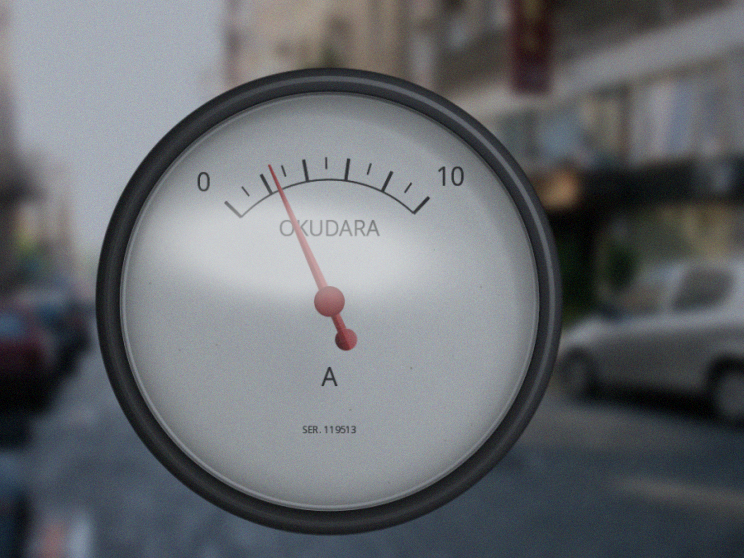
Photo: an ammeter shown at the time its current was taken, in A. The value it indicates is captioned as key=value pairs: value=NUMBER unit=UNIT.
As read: value=2.5 unit=A
